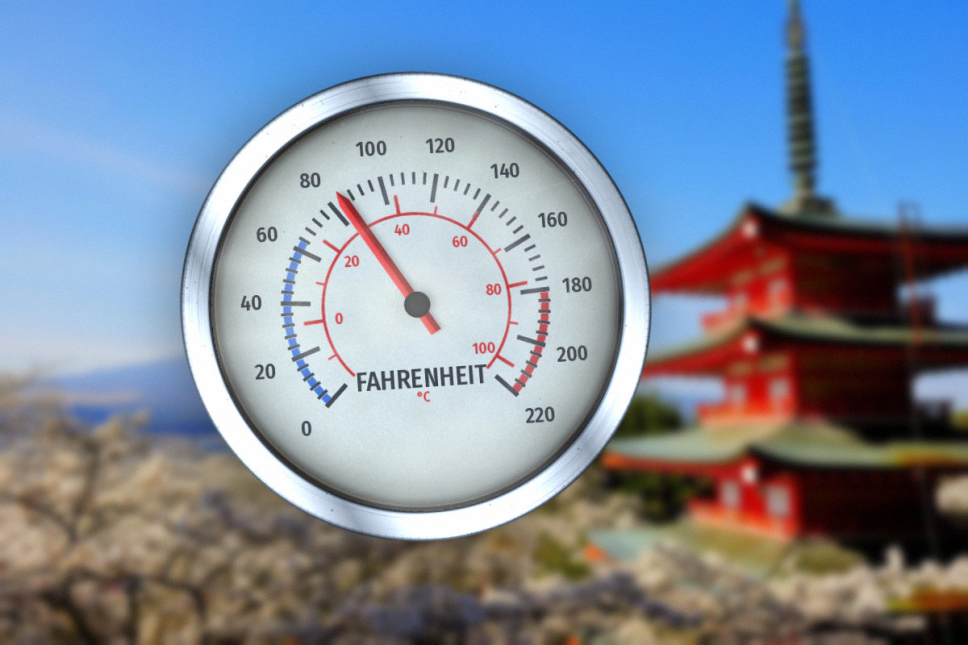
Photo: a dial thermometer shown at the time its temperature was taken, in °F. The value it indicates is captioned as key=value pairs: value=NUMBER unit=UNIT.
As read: value=84 unit=°F
